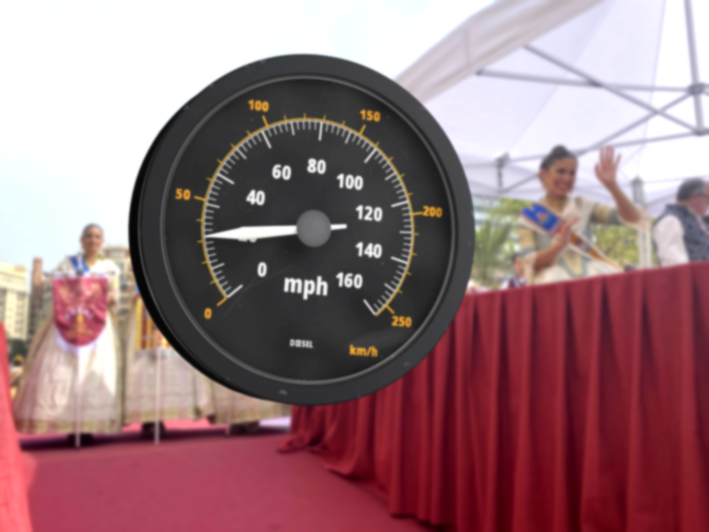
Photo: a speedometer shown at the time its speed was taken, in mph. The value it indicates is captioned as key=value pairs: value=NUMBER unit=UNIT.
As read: value=20 unit=mph
